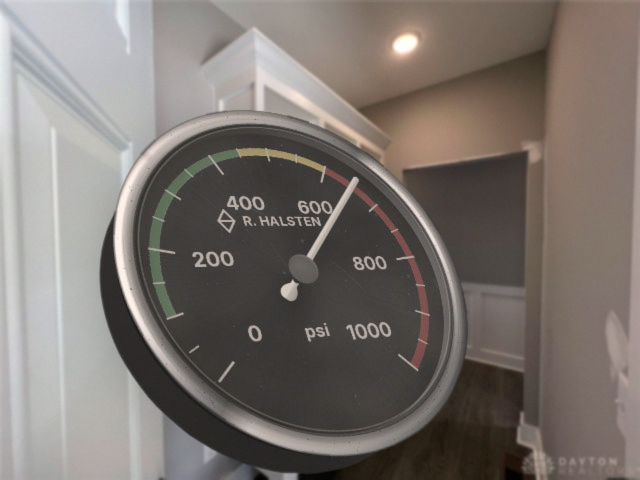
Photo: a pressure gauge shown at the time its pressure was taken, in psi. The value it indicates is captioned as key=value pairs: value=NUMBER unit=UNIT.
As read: value=650 unit=psi
